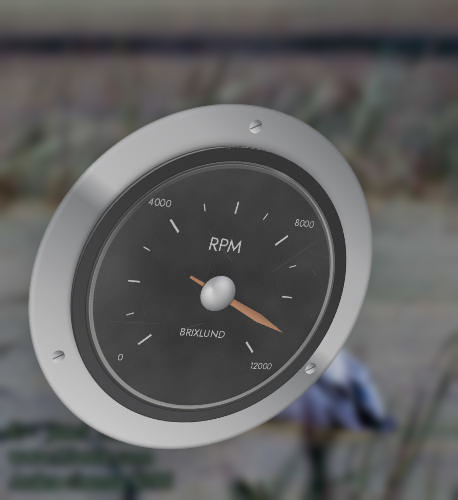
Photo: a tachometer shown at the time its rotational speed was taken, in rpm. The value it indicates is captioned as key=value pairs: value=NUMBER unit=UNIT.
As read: value=11000 unit=rpm
